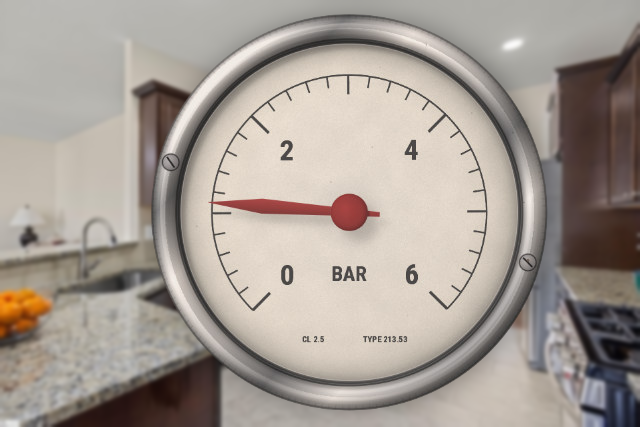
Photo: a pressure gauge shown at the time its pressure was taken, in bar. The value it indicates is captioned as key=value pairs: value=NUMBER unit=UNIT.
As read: value=1.1 unit=bar
